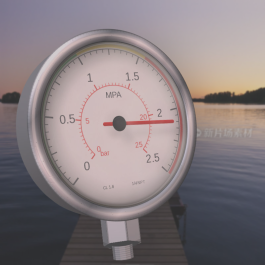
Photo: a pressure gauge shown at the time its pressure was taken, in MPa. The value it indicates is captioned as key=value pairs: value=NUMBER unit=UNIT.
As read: value=2.1 unit=MPa
